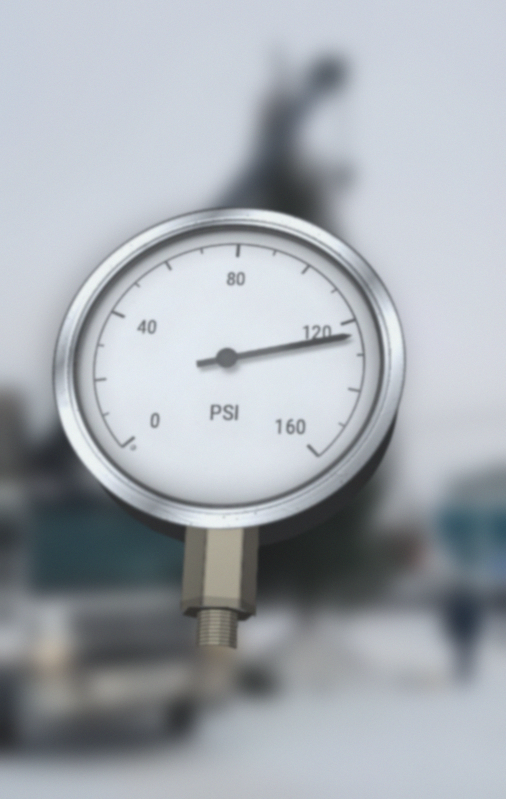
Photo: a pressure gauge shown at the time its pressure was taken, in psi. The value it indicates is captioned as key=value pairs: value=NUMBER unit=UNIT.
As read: value=125 unit=psi
